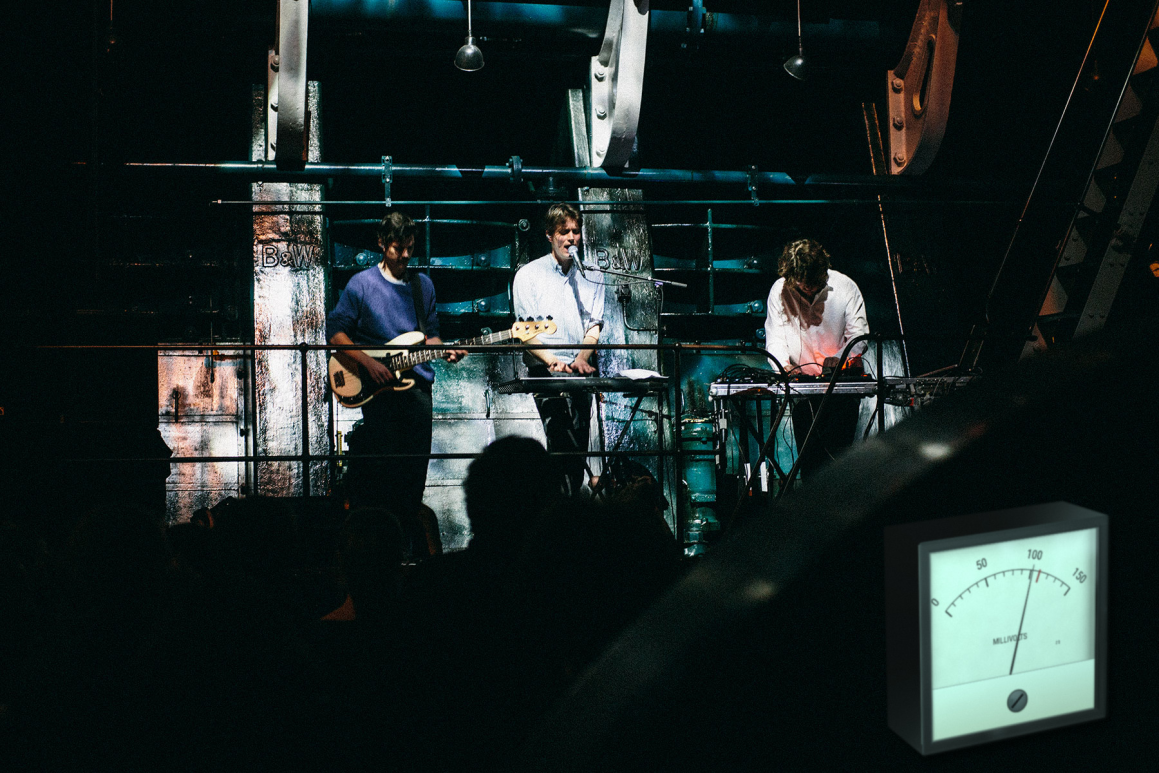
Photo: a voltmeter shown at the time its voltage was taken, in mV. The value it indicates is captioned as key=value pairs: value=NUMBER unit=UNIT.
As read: value=100 unit=mV
